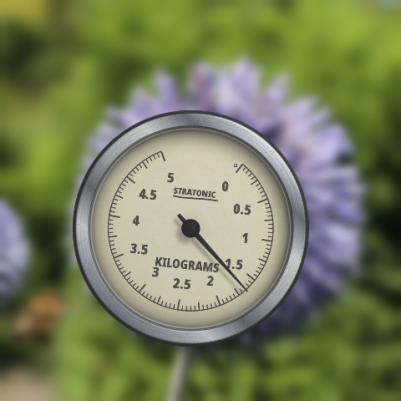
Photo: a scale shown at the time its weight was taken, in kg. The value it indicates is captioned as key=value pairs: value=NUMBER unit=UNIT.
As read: value=1.65 unit=kg
